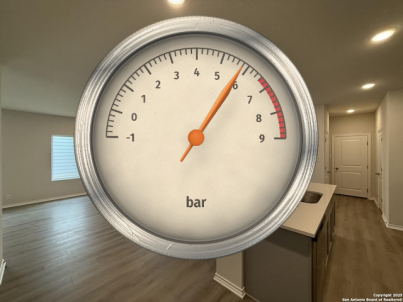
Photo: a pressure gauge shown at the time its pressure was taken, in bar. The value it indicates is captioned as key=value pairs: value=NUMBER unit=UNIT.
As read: value=5.8 unit=bar
